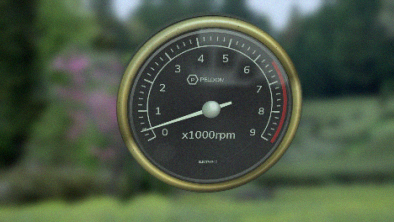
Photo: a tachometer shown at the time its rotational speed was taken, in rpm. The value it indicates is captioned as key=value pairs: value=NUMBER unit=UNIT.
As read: value=400 unit=rpm
